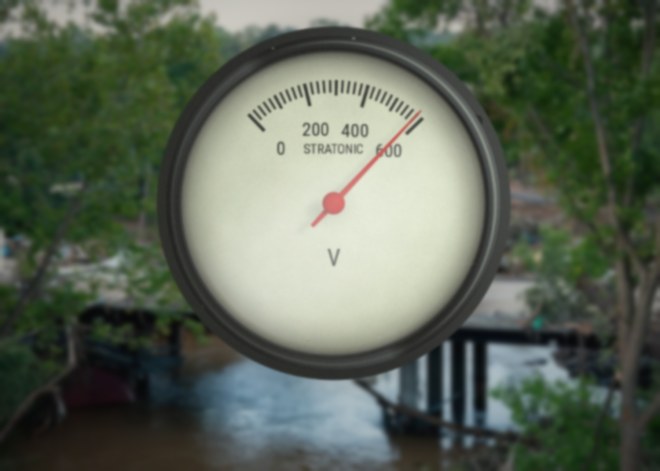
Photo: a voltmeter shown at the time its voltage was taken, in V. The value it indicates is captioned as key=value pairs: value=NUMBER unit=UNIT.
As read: value=580 unit=V
